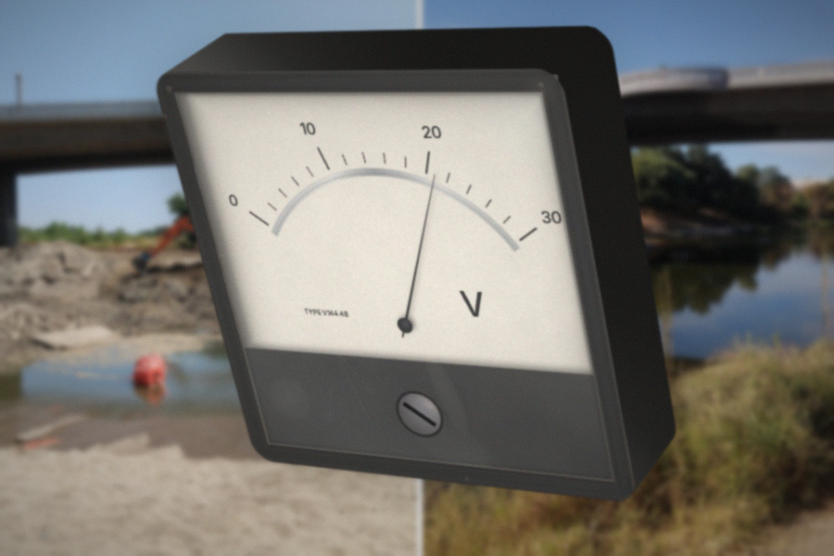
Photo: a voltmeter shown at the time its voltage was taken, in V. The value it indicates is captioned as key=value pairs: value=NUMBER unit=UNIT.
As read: value=21 unit=V
